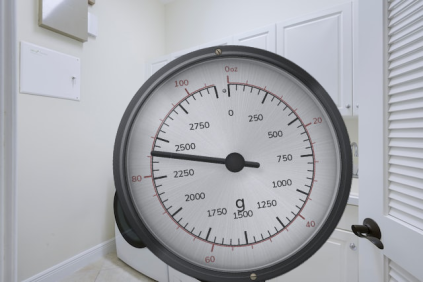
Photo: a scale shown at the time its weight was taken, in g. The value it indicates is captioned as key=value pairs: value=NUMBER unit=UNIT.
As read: value=2400 unit=g
